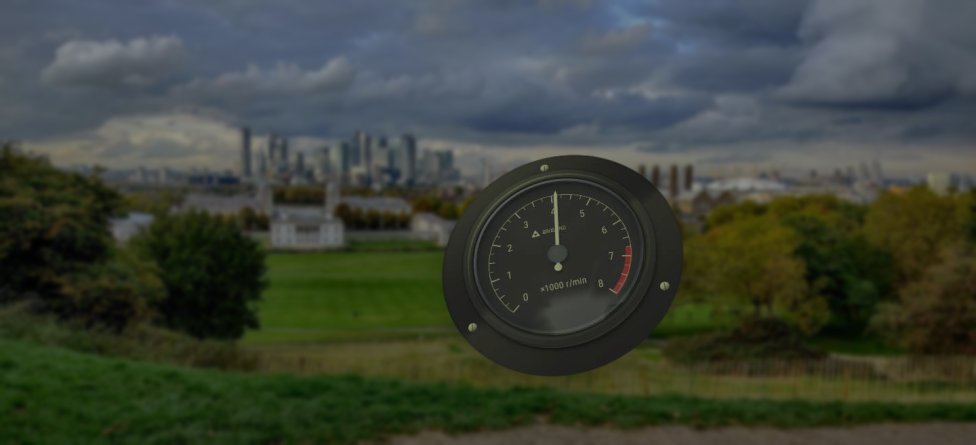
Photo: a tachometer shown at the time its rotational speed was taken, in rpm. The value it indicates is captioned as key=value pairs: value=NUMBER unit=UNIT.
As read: value=4125 unit=rpm
